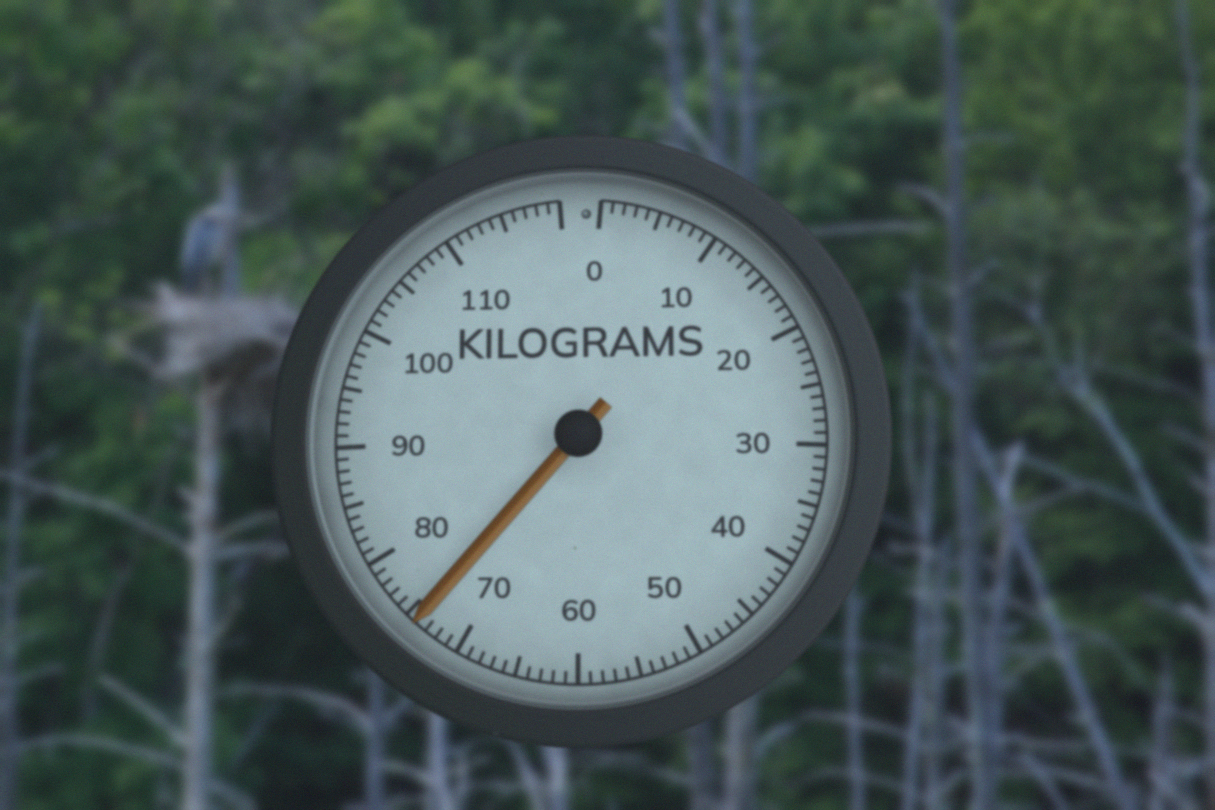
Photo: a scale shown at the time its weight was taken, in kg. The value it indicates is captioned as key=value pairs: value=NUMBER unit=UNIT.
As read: value=74 unit=kg
